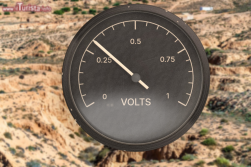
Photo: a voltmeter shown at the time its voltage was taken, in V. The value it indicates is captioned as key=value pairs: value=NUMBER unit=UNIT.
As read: value=0.3 unit=V
